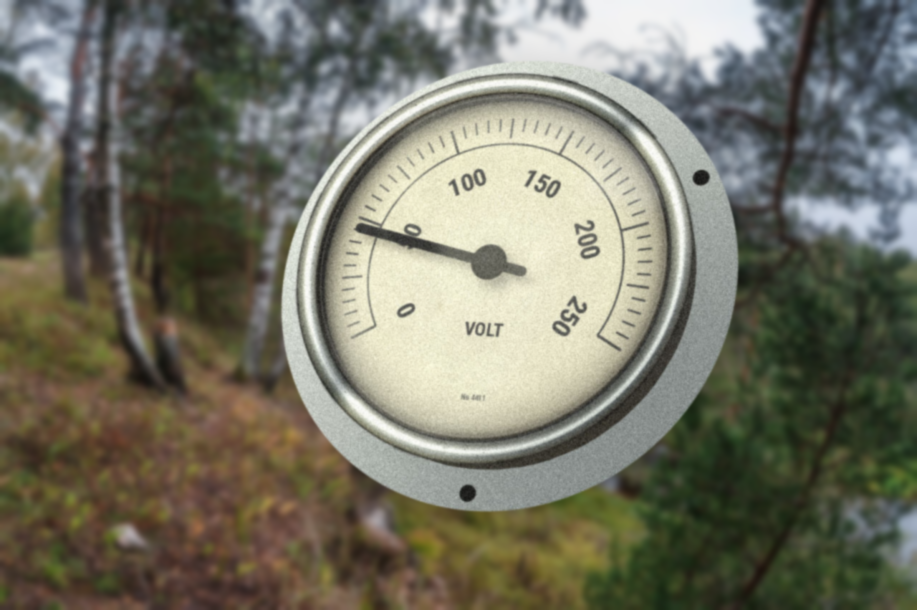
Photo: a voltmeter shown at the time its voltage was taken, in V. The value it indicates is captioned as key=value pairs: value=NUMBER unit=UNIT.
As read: value=45 unit=V
